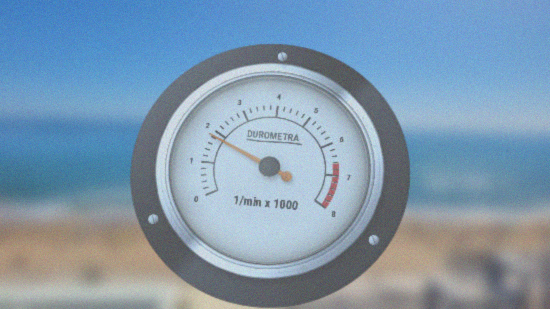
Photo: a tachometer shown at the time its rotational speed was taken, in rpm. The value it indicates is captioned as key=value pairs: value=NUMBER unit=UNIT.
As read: value=1800 unit=rpm
